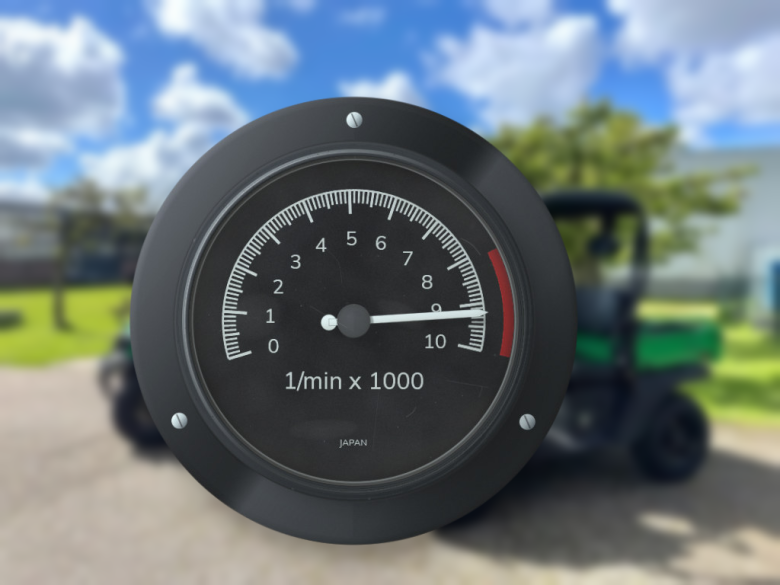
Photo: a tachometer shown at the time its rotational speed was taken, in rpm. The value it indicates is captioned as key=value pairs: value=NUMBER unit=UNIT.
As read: value=9200 unit=rpm
